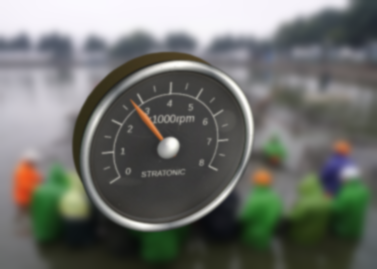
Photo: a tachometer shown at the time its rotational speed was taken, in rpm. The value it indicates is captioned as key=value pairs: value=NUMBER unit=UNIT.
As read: value=2750 unit=rpm
